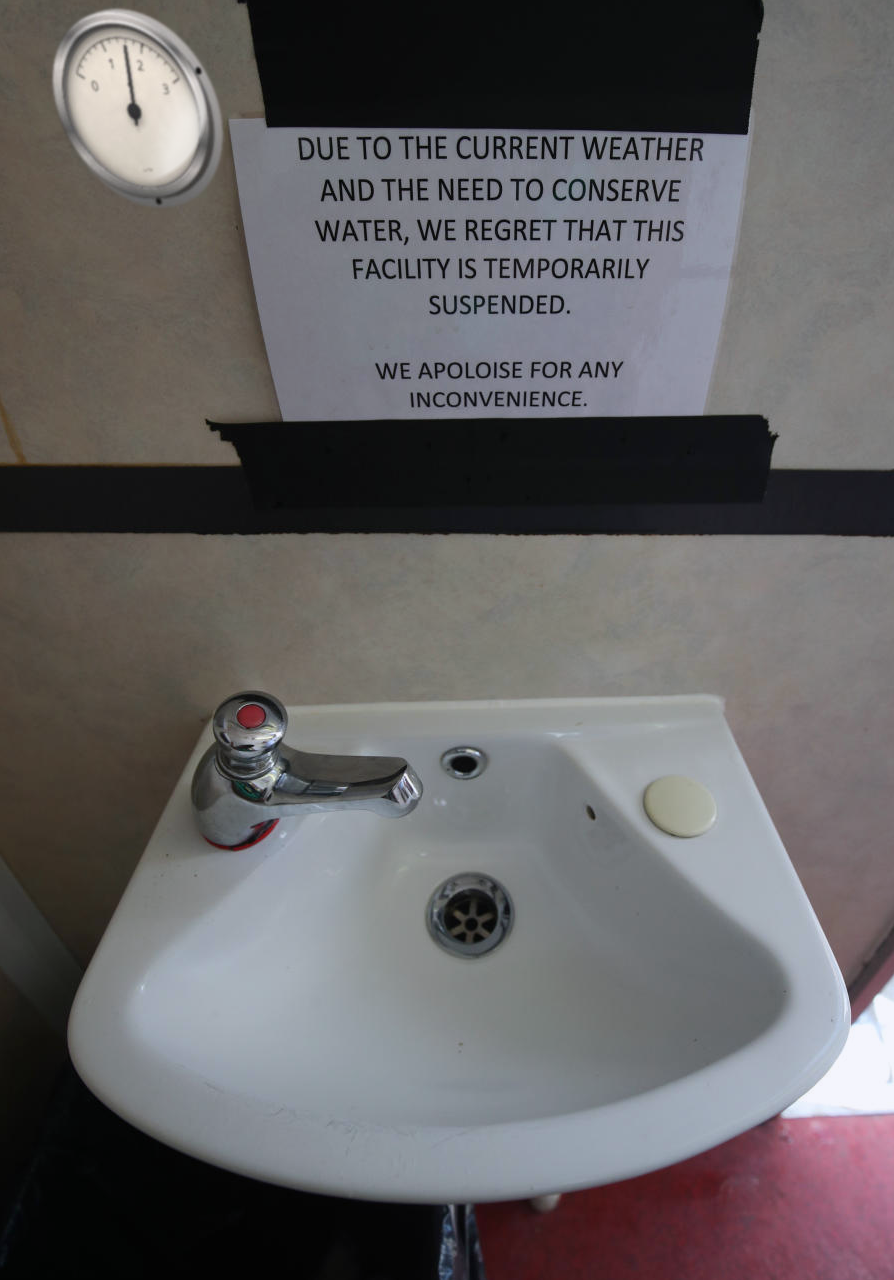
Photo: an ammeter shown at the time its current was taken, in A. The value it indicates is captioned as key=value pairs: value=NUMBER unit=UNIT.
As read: value=1.6 unit=A
